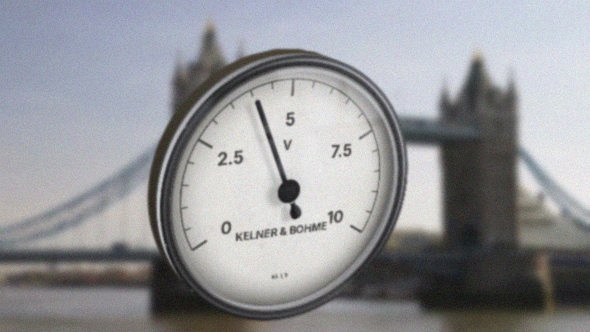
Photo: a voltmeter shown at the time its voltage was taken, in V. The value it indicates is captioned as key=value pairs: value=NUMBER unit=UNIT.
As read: value=4 unit=V
